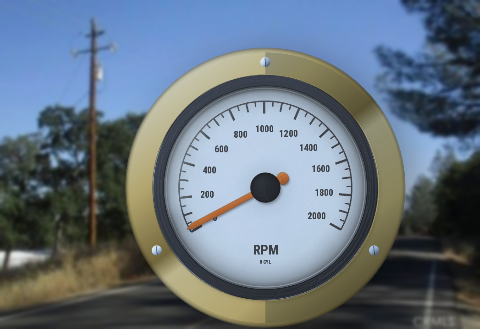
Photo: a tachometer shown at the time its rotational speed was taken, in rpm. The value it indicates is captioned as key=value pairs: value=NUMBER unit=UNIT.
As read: value=25 unit=rpm
